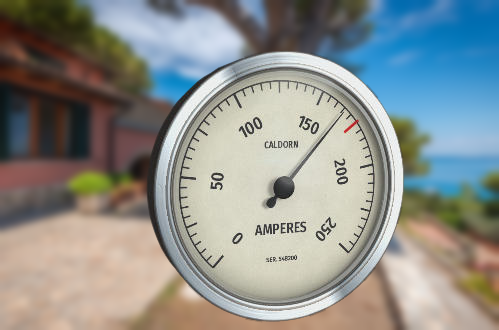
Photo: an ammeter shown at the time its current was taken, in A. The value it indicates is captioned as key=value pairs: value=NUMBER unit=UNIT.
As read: value=165 unit=A
